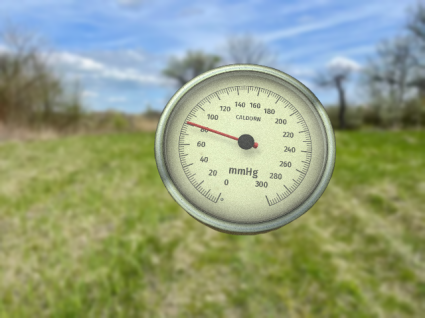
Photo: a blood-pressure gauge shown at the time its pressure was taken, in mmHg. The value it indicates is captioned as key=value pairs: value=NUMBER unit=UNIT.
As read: value=80 unit=mmHg
